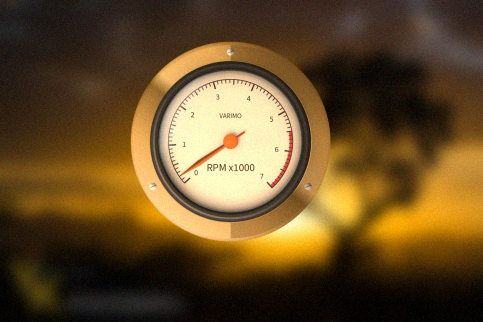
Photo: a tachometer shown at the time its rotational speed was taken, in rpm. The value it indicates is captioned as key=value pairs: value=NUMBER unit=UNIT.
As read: value=200 unit=rpm
